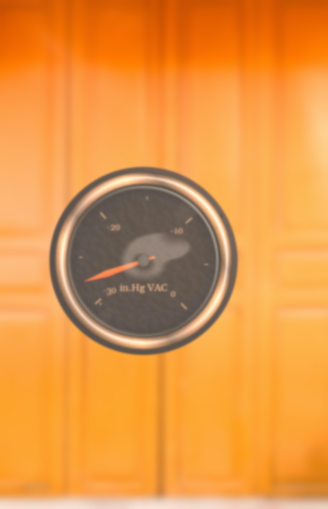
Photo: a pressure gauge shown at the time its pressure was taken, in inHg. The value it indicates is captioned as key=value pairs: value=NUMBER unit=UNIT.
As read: value=-27.5 unit=inHg
